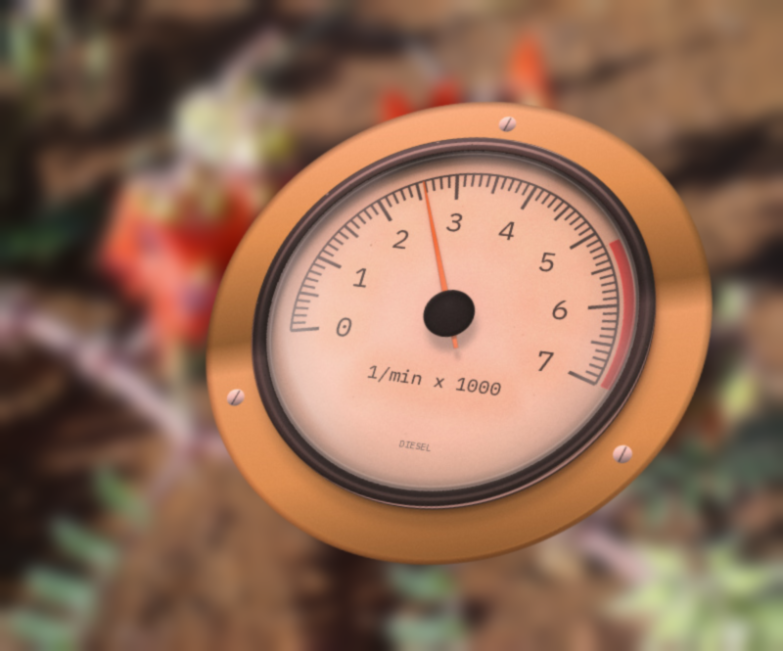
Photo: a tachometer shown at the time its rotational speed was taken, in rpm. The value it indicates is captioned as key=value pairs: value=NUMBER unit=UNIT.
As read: value=2600 unit=rpm
